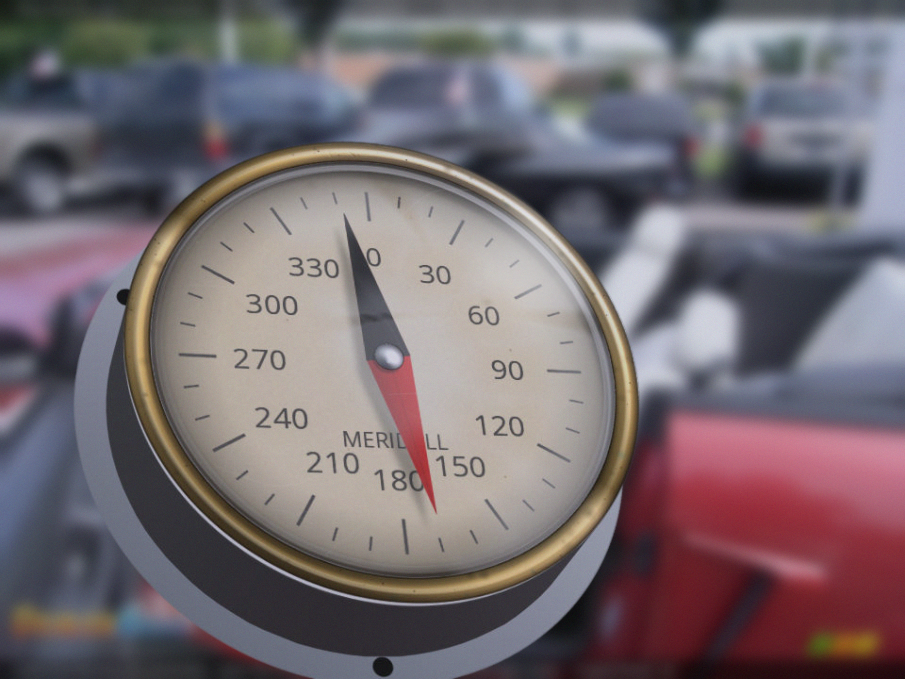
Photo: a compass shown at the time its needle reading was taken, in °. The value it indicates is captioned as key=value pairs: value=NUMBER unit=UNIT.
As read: value=170 unit=°
